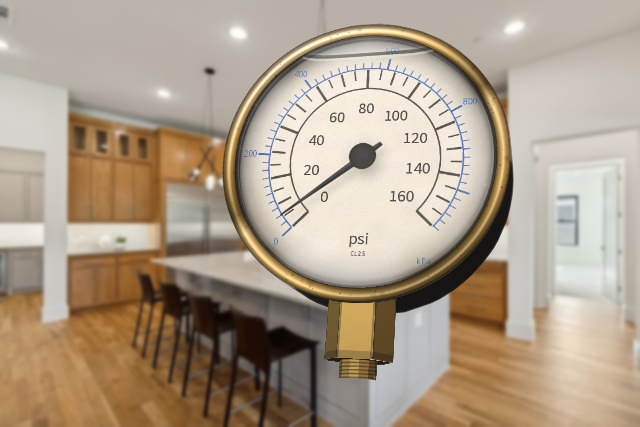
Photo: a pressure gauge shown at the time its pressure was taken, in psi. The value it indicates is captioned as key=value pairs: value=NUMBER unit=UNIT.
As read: value=5 unit=psi
